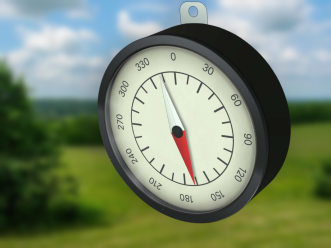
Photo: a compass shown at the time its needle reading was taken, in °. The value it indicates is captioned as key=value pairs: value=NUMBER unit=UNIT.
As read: value=165 unit=°
